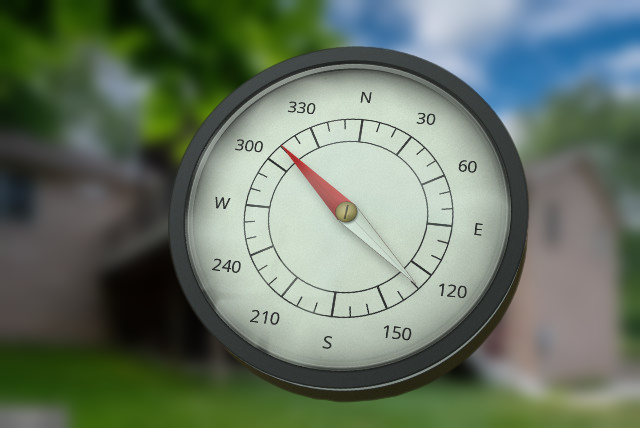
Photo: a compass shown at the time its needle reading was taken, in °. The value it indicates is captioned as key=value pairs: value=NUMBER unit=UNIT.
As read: value=310 unit=°
